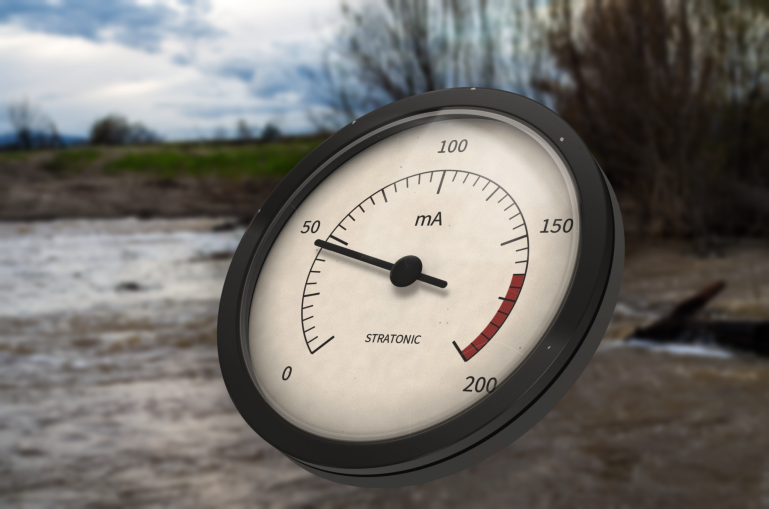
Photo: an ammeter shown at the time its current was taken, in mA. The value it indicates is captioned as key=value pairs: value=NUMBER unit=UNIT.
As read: value=45 unit=mA
